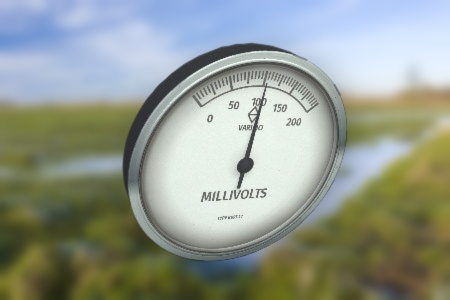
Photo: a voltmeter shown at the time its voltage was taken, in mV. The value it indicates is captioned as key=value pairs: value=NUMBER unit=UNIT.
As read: value=100 unit=mV
